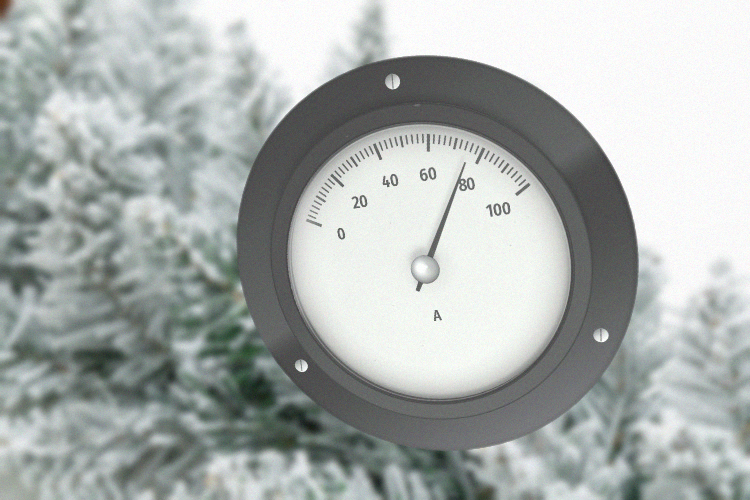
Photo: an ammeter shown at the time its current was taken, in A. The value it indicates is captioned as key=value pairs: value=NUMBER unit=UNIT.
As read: value=76 unit=A
